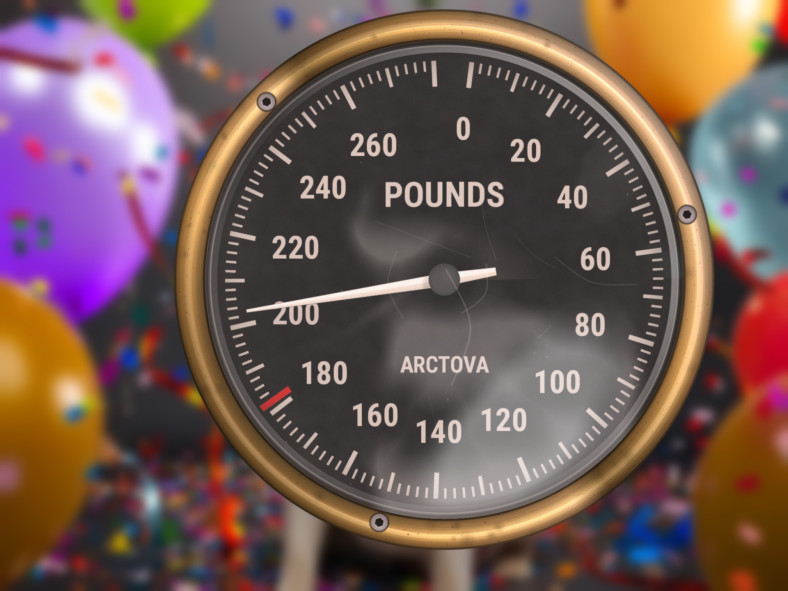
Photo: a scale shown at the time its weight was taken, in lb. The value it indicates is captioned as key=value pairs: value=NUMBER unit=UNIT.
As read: value=203 unit=lb
